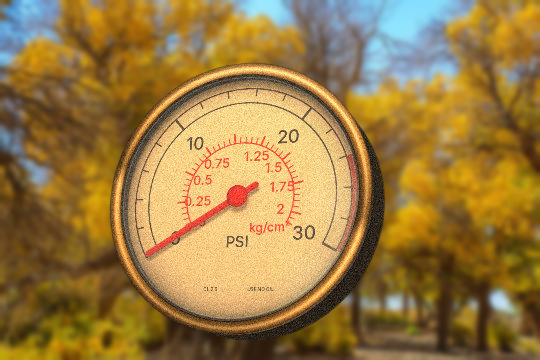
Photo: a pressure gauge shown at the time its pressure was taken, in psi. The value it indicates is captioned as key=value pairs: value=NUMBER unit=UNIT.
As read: value=0 unit=psi
